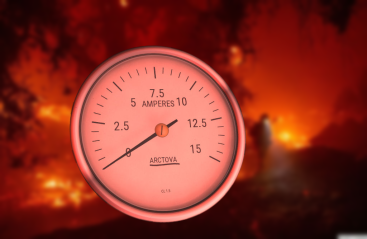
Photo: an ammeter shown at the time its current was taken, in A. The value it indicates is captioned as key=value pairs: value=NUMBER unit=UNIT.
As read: value=0 unit=A
